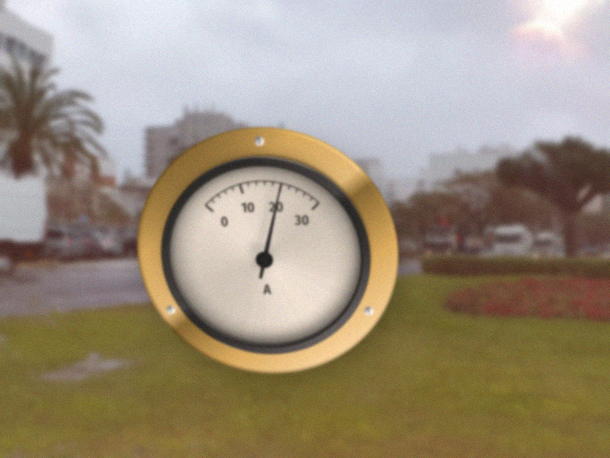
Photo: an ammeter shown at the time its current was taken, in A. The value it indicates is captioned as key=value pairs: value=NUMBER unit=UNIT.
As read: value=20 unit=A
